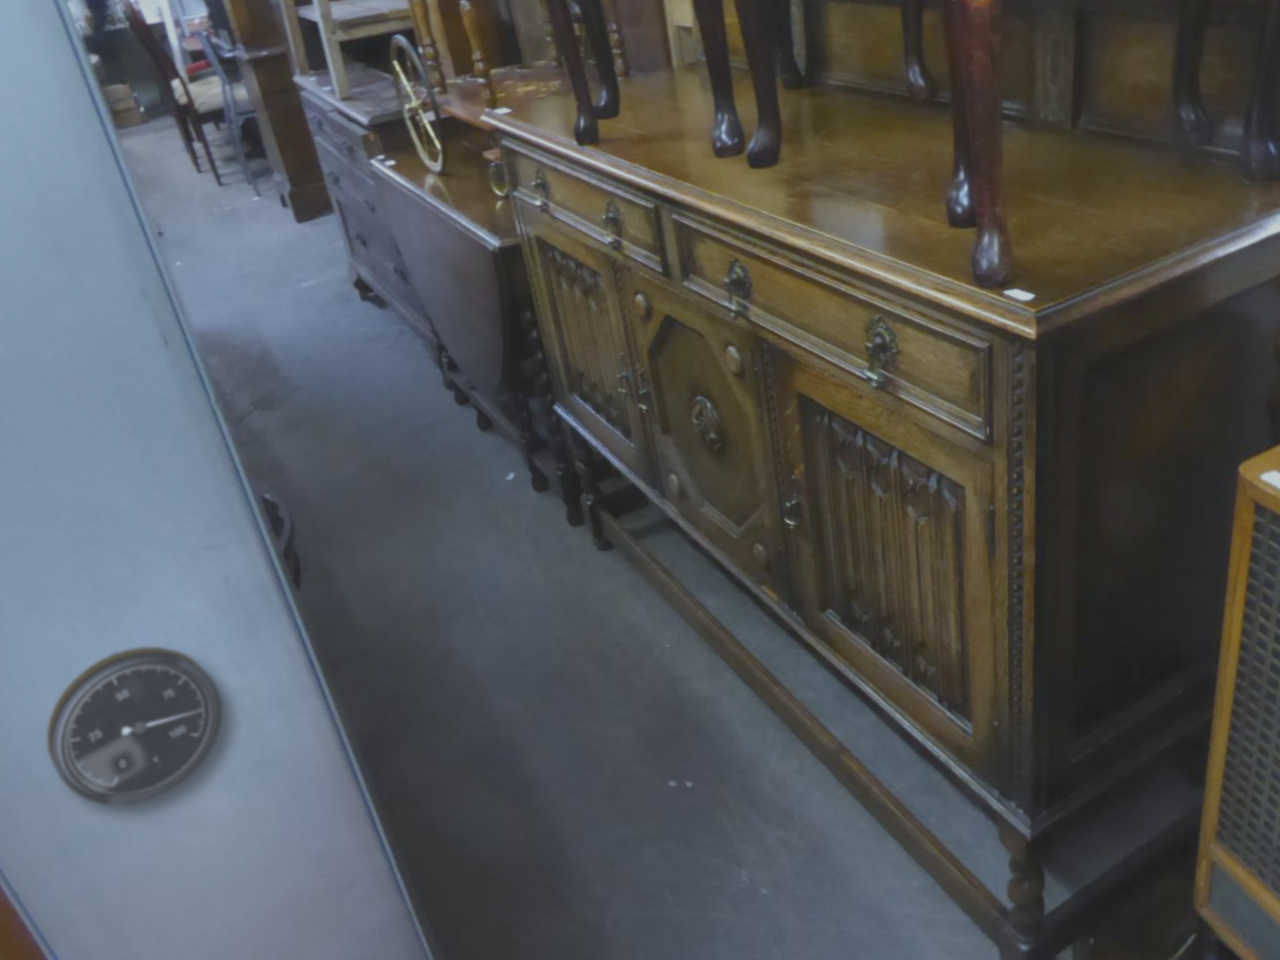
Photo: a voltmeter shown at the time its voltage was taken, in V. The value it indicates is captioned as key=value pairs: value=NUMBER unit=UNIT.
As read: value=90 unit=V
